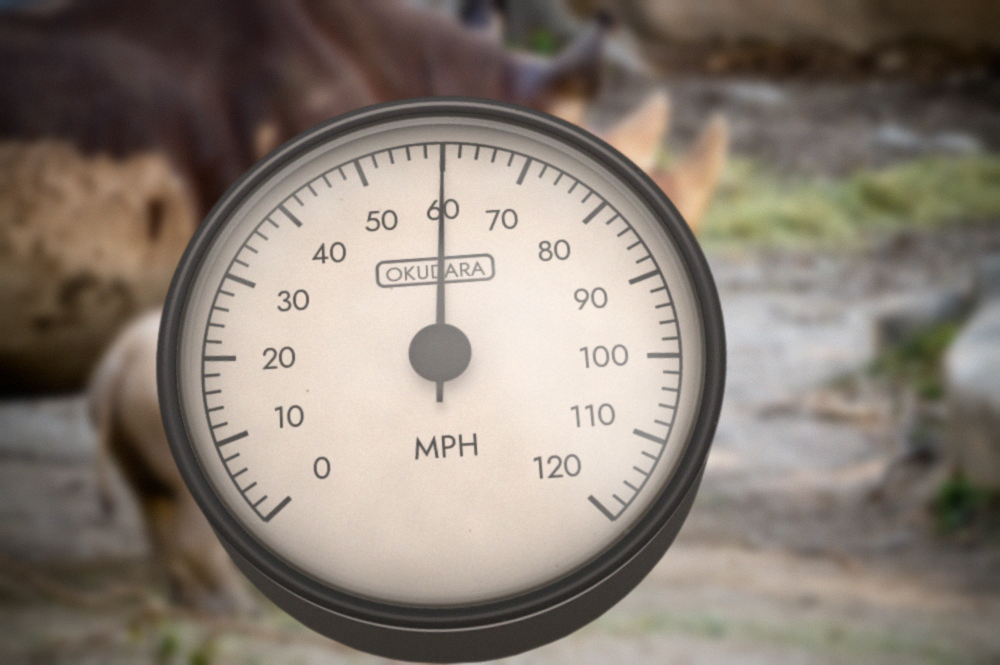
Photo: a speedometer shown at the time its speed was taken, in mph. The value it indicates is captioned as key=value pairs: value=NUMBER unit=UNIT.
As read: value=60 unit=mph
